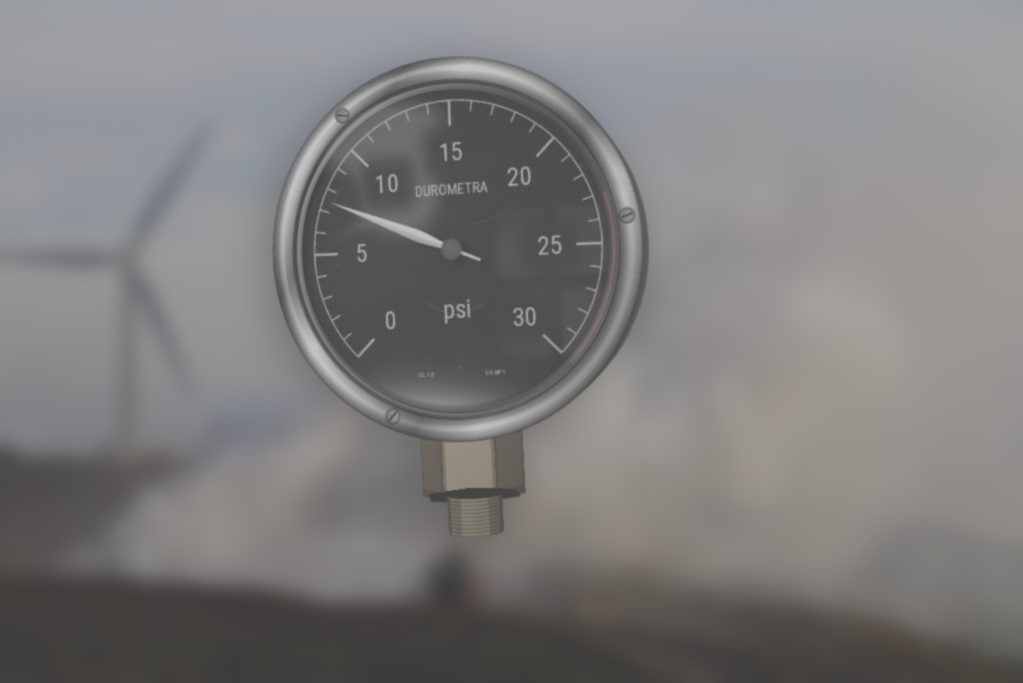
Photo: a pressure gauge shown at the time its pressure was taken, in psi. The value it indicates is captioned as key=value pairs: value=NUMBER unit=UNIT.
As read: value=7.5 unit=psi
